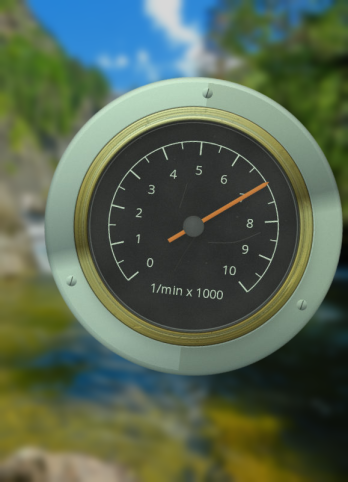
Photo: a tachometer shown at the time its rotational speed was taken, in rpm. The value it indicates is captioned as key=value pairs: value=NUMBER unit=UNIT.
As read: value=7000 unit=rpm
